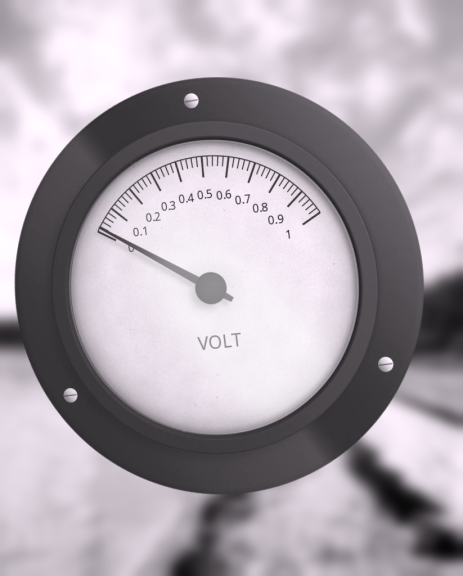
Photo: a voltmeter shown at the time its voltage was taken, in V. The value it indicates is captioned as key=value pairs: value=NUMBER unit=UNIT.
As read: value=0.02 unit=V
